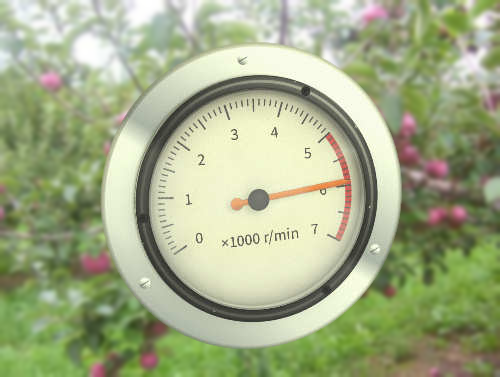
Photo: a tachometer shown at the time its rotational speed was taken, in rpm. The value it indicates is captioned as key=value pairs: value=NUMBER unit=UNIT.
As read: value=5900 unit=rpm
